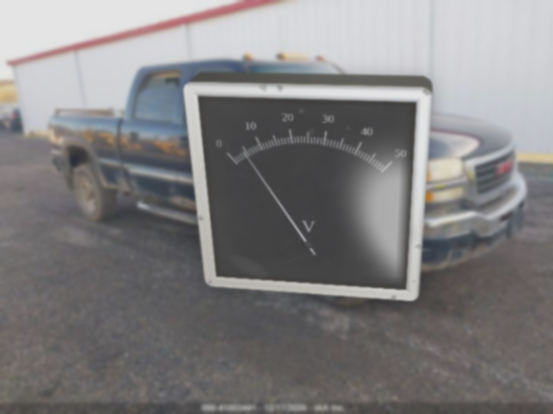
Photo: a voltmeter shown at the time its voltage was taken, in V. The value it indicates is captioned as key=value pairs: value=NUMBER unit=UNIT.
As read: value=5 unit=V
